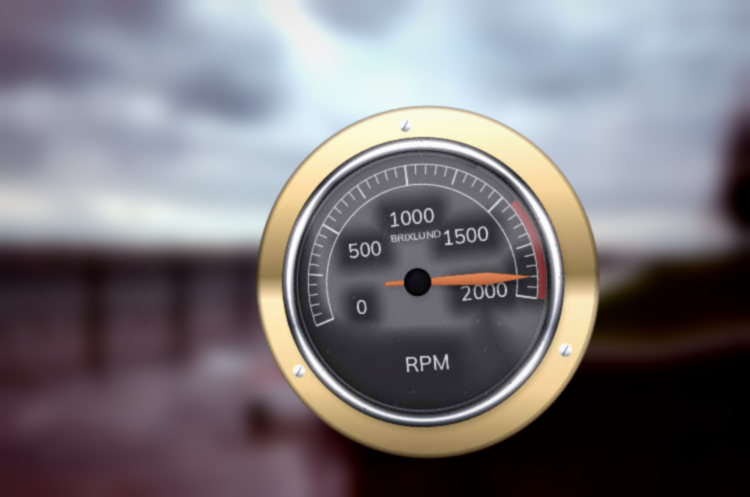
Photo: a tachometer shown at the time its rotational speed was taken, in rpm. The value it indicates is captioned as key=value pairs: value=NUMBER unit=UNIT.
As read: value=1900 unit=rpm
